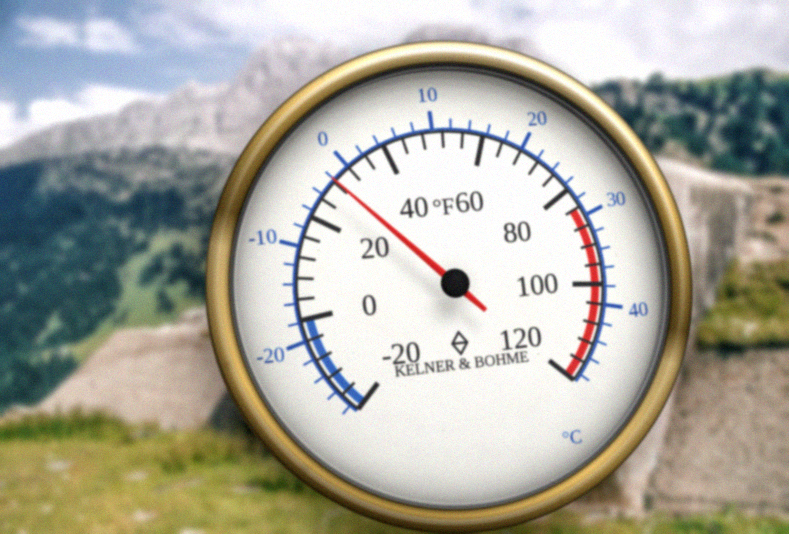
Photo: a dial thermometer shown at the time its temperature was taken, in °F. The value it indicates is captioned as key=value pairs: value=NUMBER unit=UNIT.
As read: value=28 unit=°F
